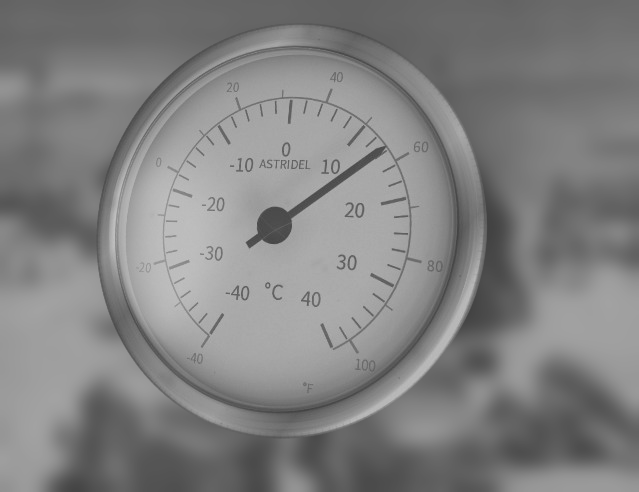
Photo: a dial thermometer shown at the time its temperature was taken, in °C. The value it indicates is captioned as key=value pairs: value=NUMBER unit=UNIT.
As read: value=14 unit=°C
